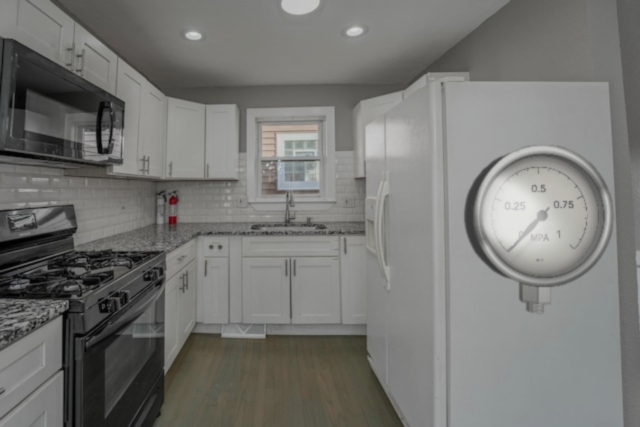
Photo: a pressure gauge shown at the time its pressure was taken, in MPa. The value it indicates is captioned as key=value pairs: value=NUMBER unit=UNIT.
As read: value=0 unit=MPa
